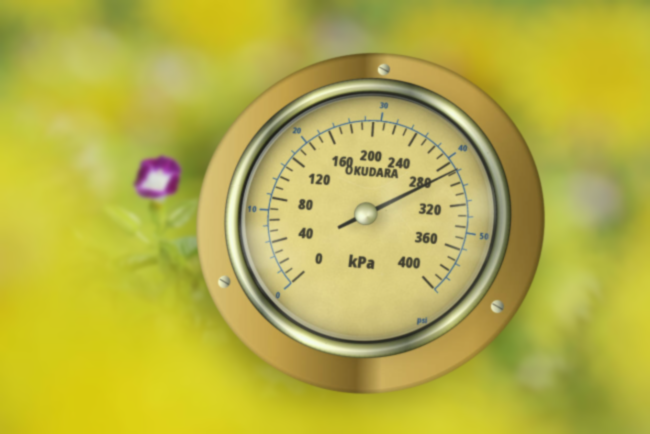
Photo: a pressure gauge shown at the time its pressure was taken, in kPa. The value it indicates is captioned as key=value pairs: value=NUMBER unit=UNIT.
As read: value=290 unit=kPa
